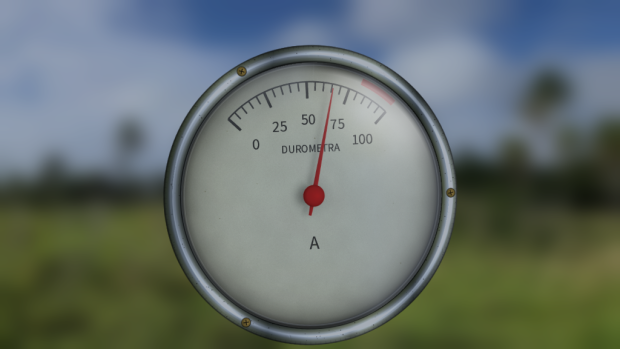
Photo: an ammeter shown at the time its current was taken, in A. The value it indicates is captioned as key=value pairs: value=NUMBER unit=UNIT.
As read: value=65 unit=A
